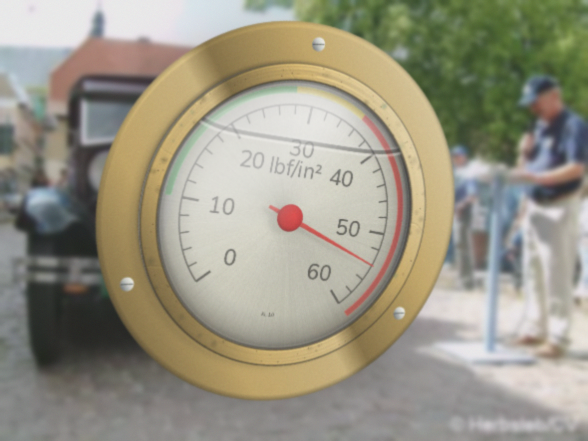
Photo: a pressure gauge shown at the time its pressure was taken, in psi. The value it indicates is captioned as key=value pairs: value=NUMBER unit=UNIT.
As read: value=54 unit=psi
